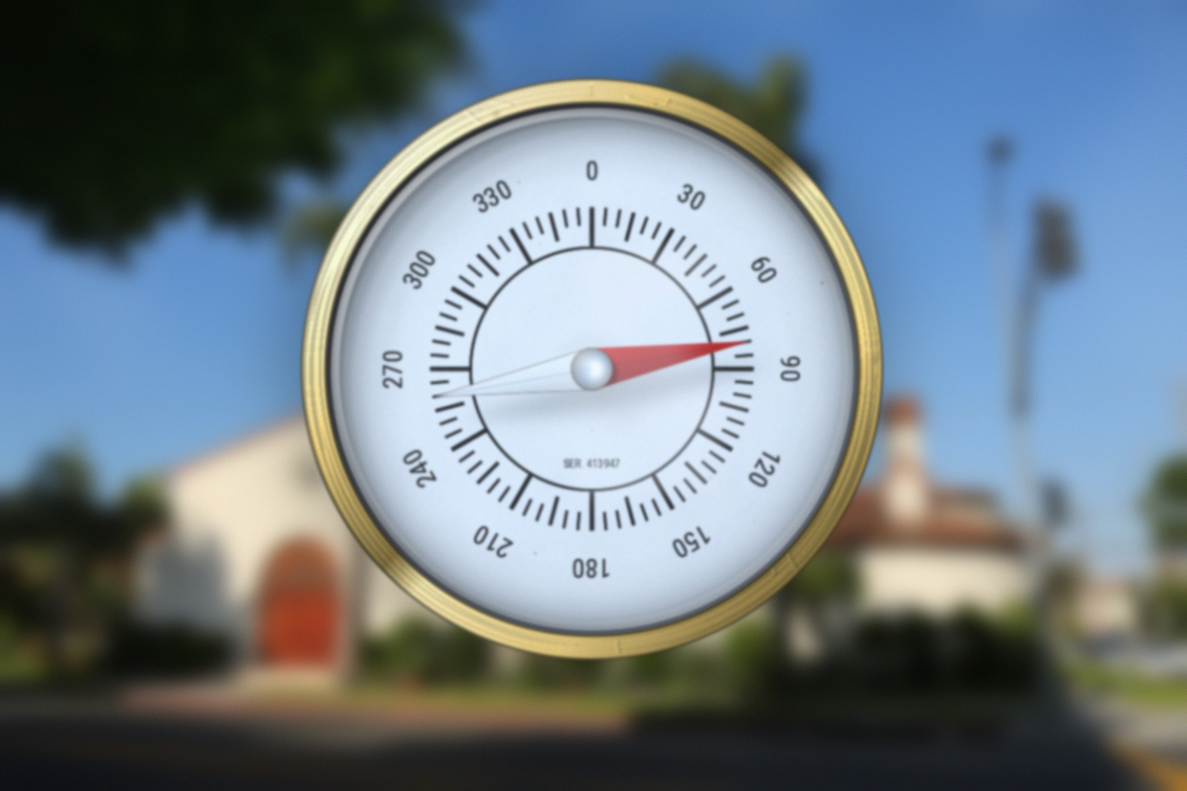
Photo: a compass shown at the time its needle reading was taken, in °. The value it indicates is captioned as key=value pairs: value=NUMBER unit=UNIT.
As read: value=80 unit=°
